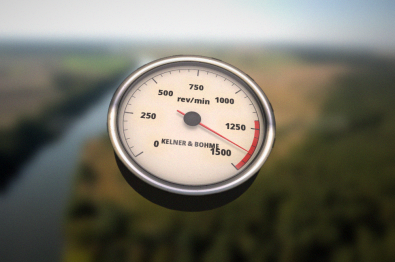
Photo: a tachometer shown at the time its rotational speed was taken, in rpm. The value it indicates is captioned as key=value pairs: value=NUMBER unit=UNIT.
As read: value=1400 unit=rpm
